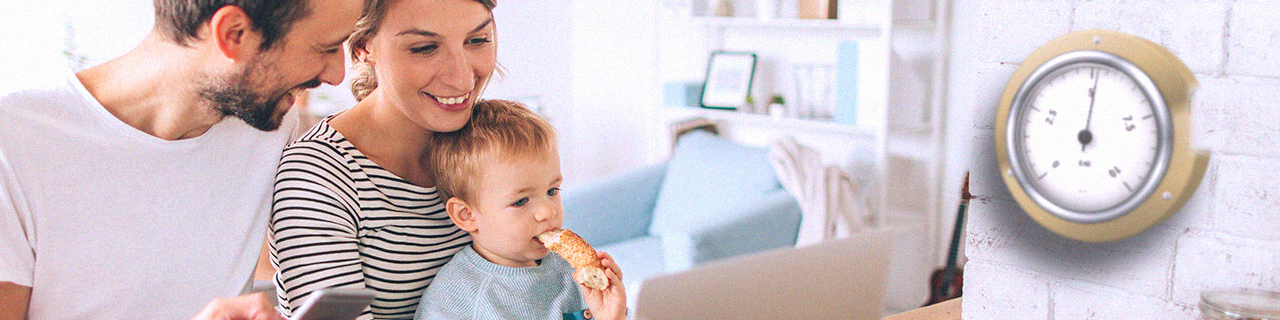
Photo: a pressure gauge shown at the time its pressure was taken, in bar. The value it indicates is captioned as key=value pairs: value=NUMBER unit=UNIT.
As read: value=5.25 unit=bar
